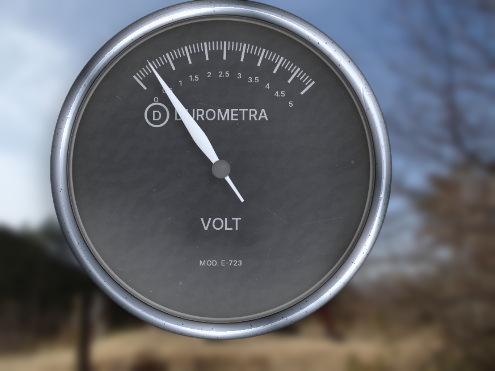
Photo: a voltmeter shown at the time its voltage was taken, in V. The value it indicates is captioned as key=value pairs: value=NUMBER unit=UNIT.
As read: value=0.5 unit=V
